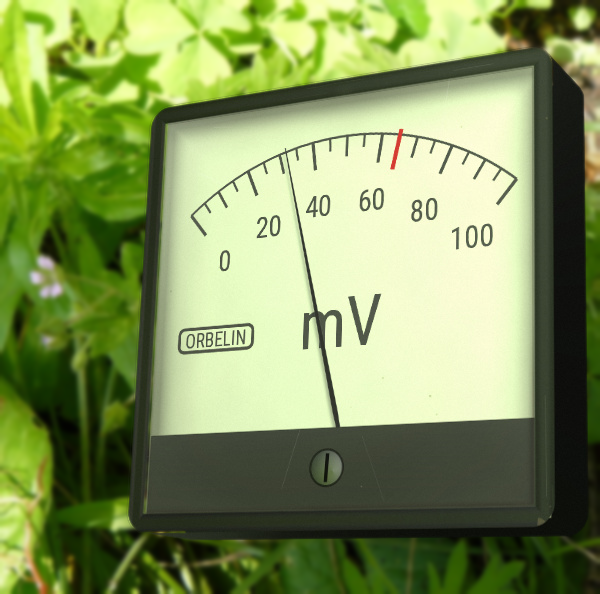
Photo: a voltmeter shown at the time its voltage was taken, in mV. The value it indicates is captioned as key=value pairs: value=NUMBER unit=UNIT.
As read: value=32.5 unit=mV
